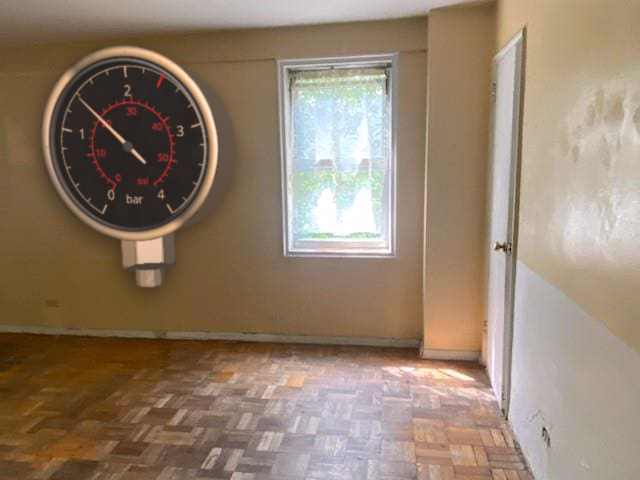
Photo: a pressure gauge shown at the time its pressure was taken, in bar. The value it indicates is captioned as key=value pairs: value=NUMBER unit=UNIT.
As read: value=1.4 unit=bar
